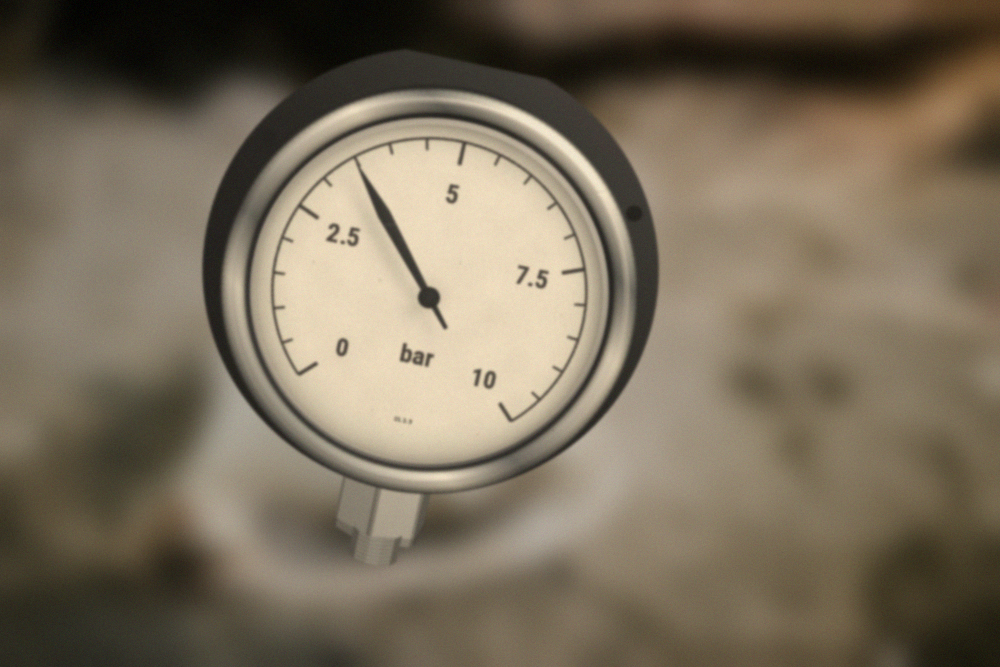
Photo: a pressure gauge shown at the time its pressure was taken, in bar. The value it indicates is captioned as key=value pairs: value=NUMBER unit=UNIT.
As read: value=3.5 unit=bar
